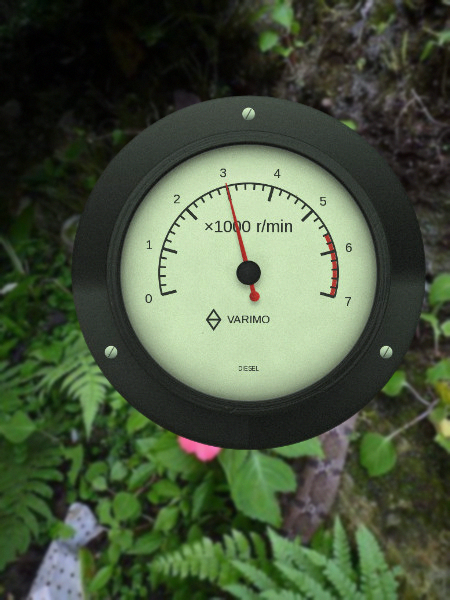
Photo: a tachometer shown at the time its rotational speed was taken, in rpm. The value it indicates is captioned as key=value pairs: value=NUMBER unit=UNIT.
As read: value=3000 unit=rpm
